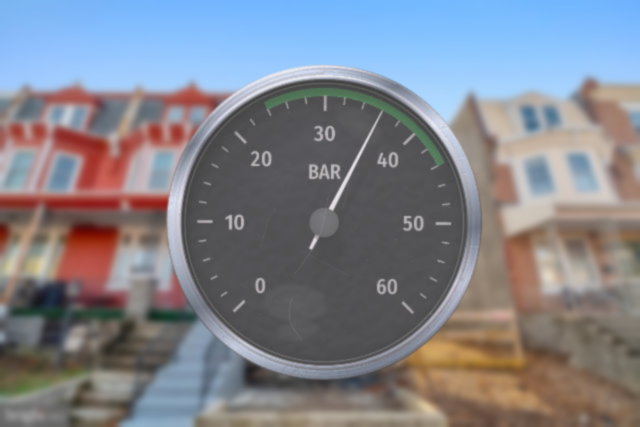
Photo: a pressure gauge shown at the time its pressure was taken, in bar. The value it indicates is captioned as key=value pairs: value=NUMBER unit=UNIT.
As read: value=36 unit=bar
